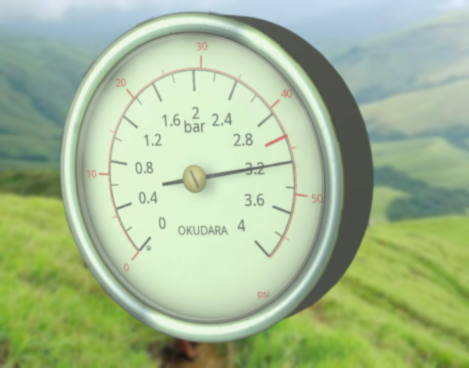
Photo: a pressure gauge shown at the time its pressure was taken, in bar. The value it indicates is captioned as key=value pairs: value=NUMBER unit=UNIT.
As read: value=3.2 unit=bar
